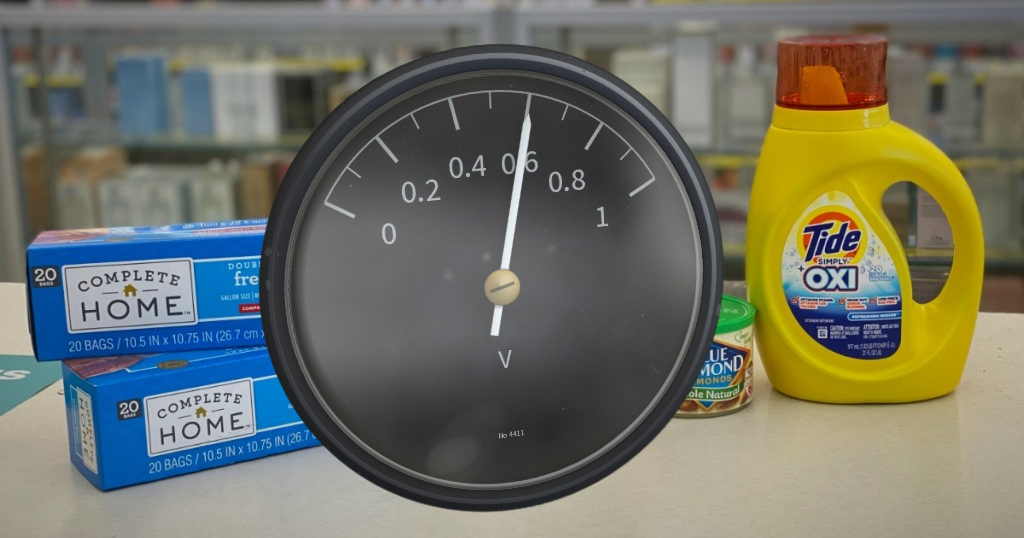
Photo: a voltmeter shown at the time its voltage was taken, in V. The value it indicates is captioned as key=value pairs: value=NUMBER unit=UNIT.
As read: value=0.6 unit=V
